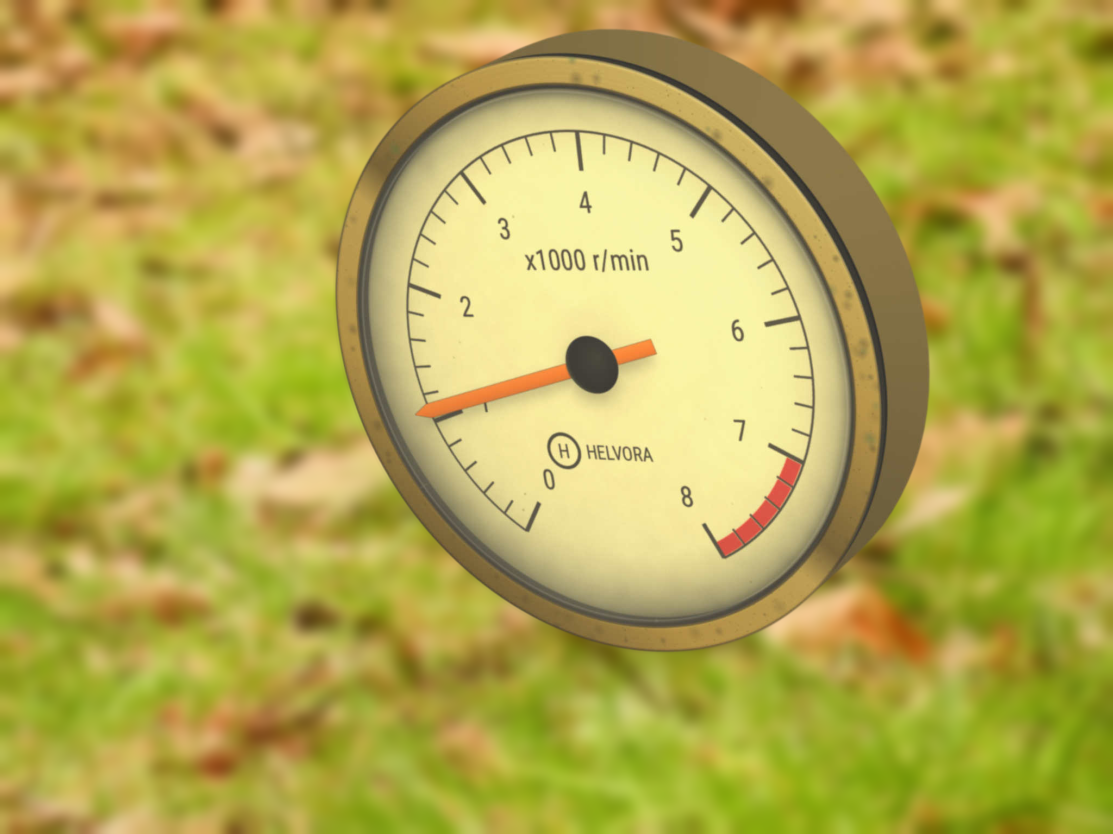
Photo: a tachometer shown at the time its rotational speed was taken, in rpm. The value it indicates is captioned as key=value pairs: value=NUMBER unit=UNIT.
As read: value=1100 unit=rpm
